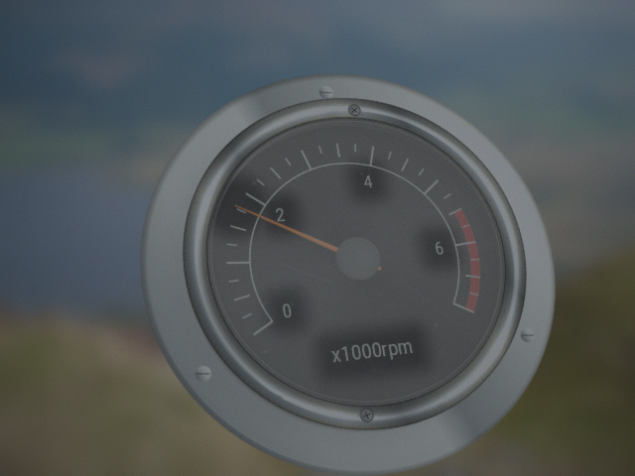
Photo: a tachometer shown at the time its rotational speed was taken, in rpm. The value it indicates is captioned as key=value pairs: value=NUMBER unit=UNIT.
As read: value=1750 unit=rpm
